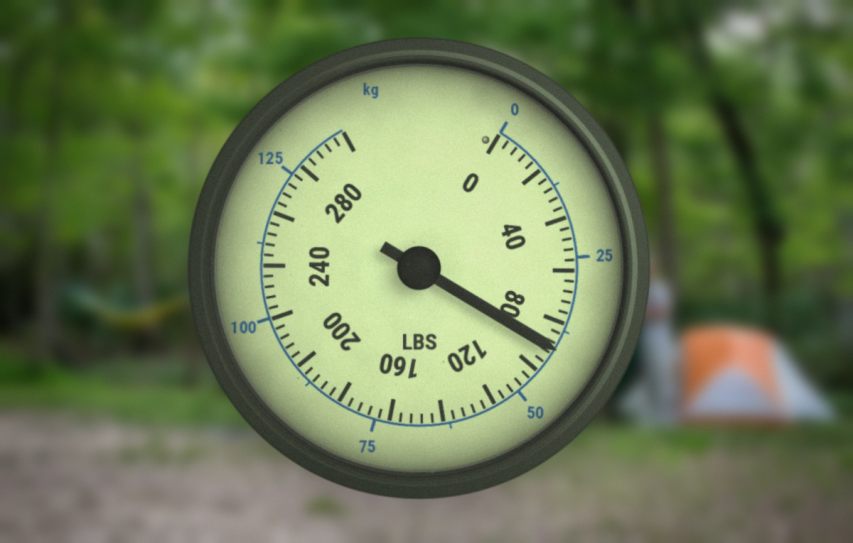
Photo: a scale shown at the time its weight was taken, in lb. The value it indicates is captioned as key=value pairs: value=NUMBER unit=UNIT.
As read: value=90 unit=lb
